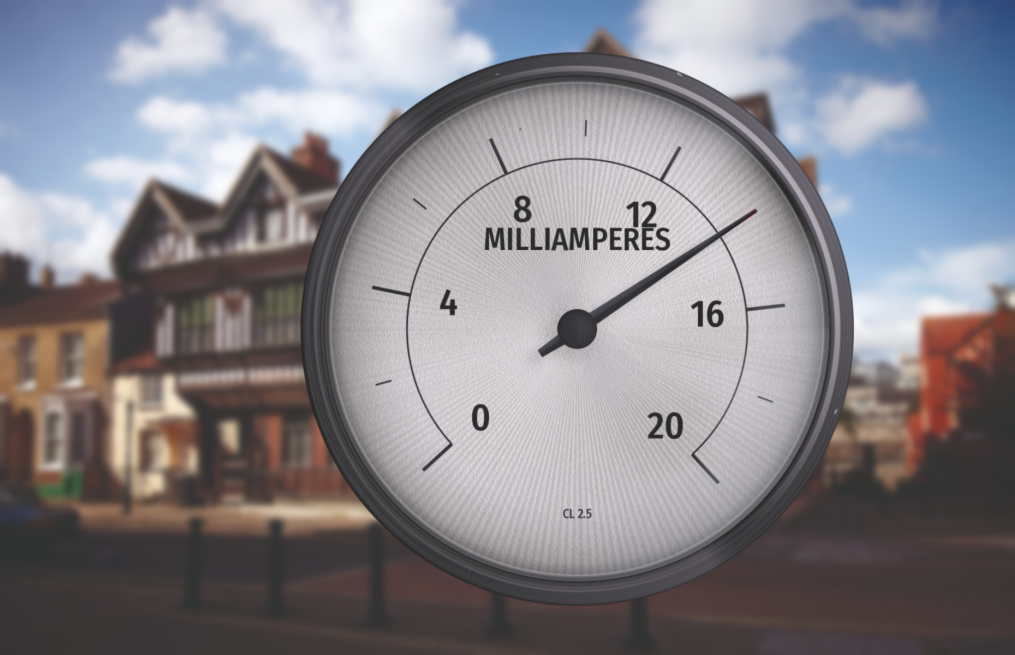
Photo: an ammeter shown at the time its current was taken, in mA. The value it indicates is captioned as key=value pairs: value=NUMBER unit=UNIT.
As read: value=14 unit=mA
